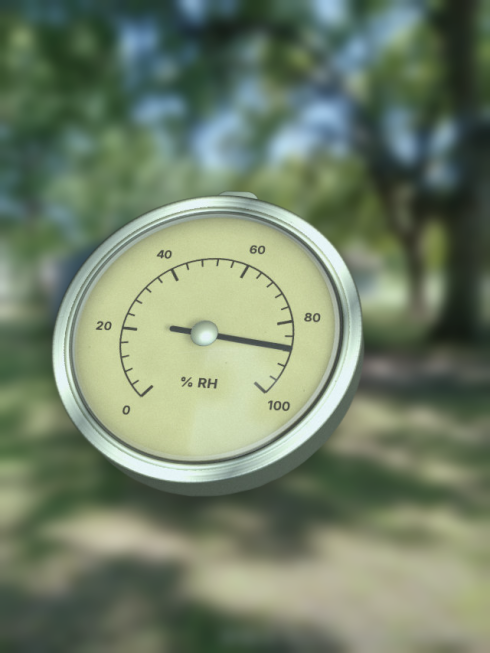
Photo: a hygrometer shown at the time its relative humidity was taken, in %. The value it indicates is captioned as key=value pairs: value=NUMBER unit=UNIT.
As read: value=88 unit=%
